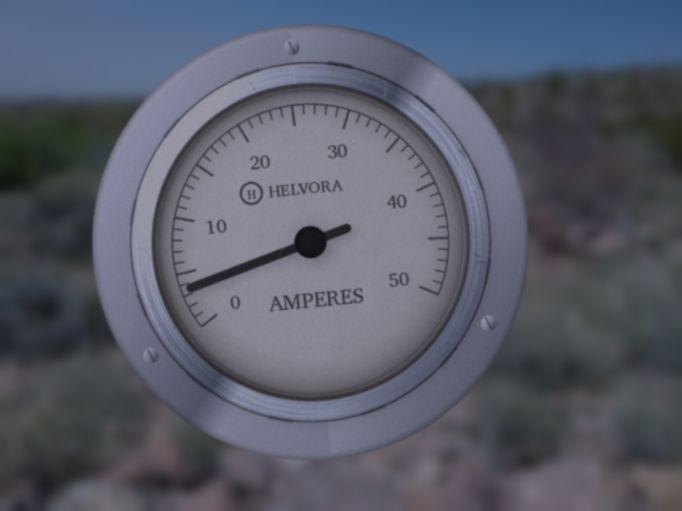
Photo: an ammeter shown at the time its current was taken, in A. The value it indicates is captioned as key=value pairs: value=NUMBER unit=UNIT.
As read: value=3.5 unit=A
